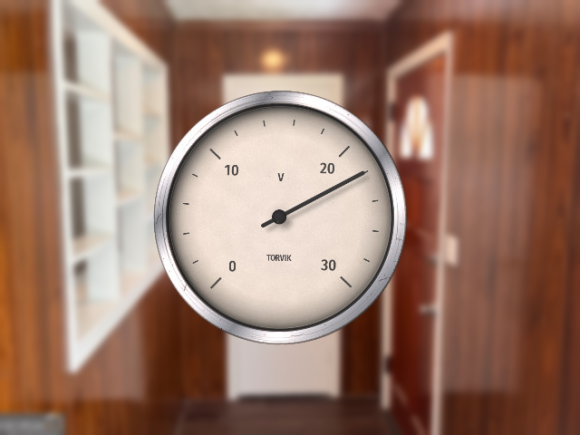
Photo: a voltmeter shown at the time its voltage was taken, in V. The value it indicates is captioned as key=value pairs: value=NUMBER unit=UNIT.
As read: value=22 unit=V
